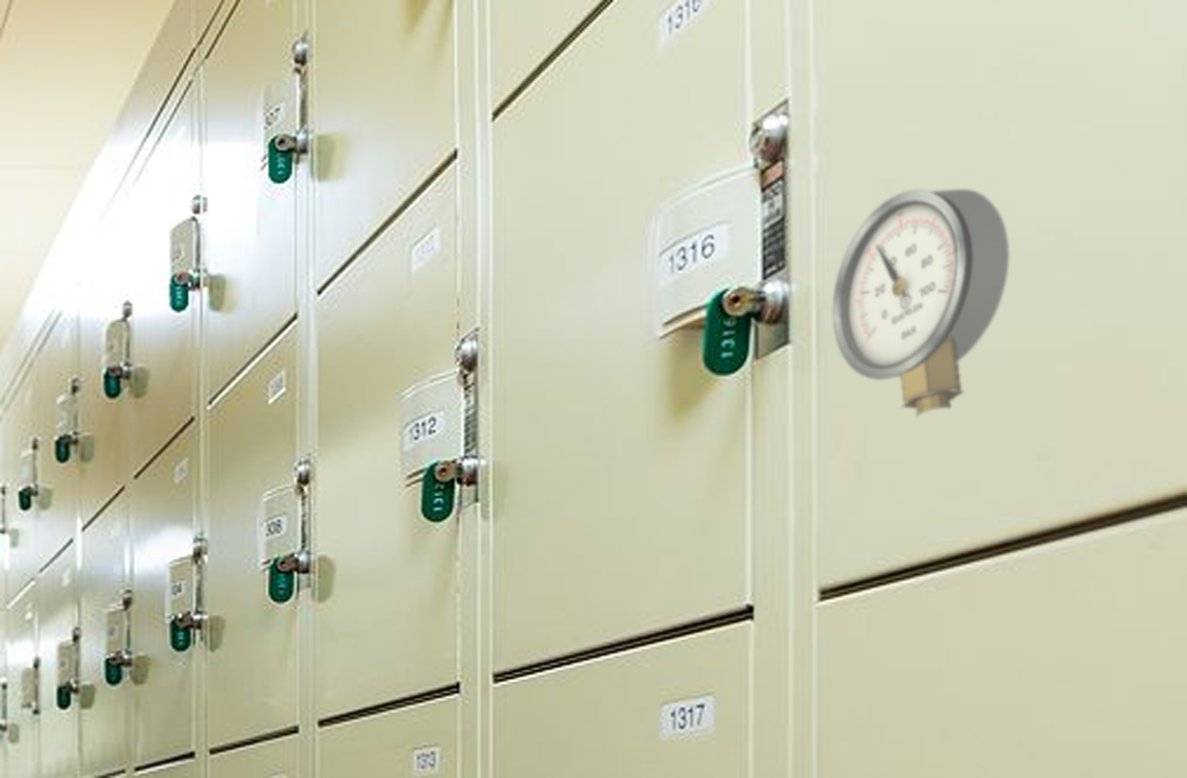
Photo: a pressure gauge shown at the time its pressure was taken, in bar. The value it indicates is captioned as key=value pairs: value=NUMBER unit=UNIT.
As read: value=40 unit=bar
